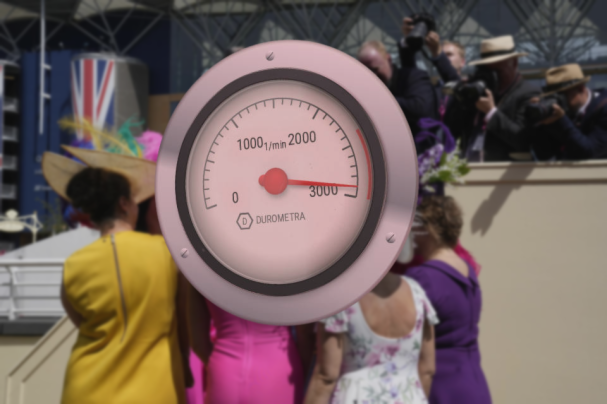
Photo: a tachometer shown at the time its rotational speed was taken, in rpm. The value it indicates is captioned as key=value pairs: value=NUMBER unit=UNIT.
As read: value=2900 unit=rpm
